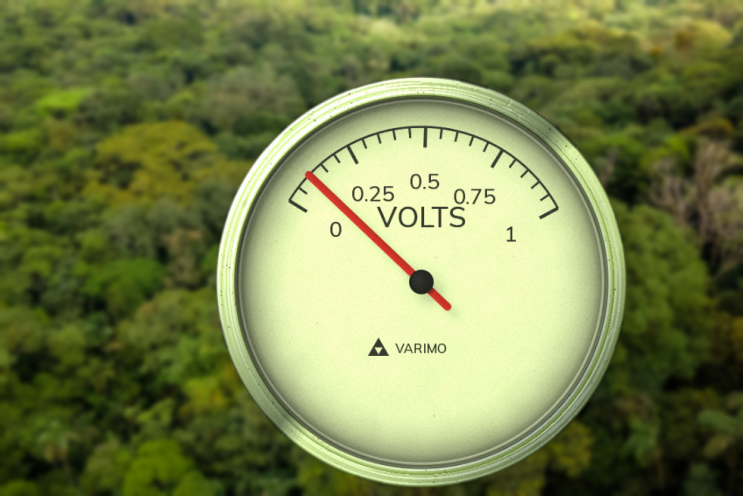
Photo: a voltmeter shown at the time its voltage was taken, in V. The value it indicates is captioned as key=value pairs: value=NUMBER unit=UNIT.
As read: value=0.1 unit=V
